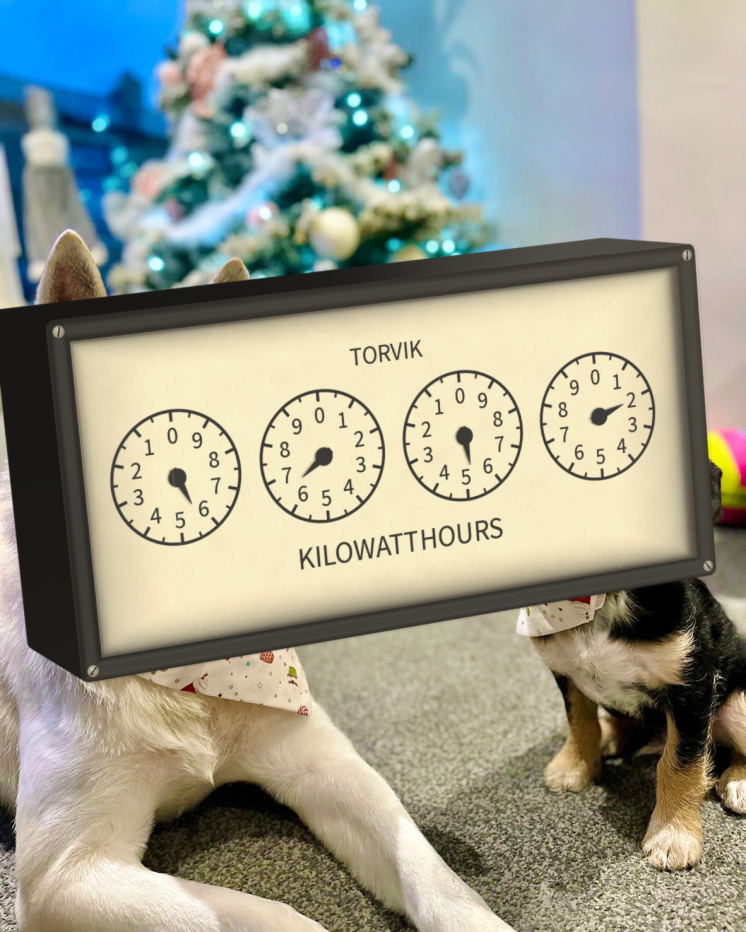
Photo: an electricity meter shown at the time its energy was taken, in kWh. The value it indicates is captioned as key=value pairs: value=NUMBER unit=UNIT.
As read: value=5652 unit=kWh
